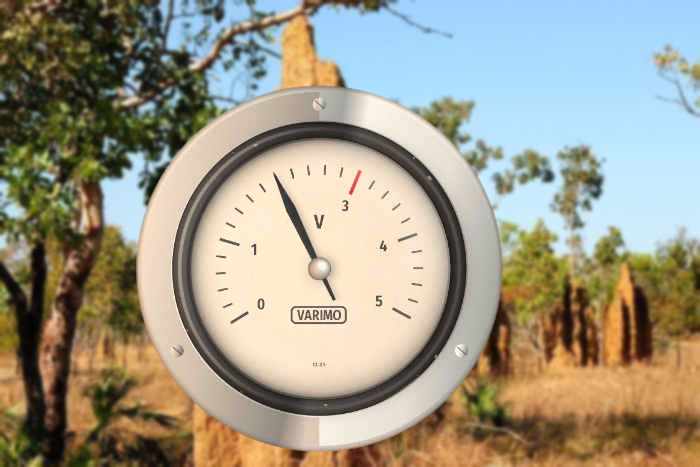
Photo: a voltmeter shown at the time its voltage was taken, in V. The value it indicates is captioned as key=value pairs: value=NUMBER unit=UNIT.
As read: value=2 unit=V
